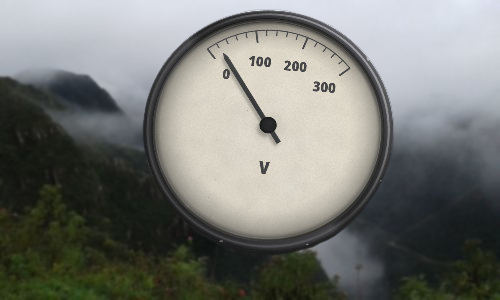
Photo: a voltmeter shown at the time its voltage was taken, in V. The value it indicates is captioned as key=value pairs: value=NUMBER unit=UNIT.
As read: value=20 unit=V
